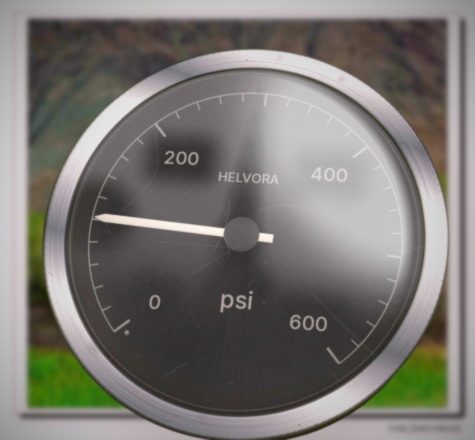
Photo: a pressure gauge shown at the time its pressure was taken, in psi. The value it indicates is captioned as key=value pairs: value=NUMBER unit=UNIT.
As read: value=100 unit=psi
